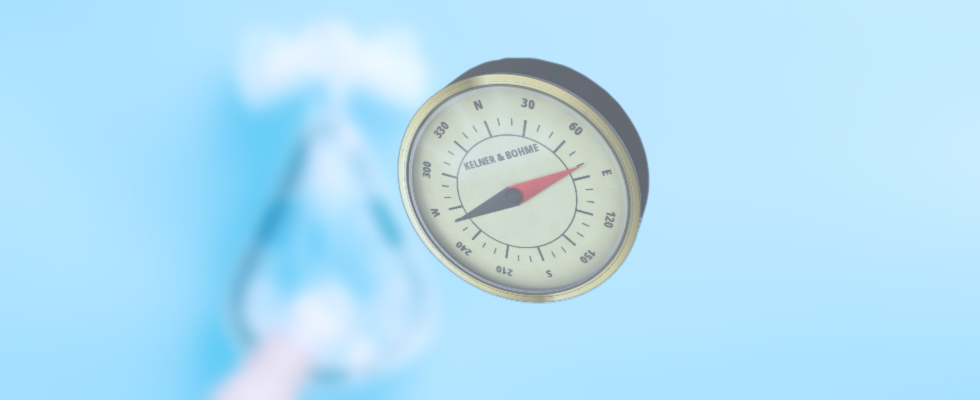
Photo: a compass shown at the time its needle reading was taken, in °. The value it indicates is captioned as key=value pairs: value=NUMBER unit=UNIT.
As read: value=80 unit=°
